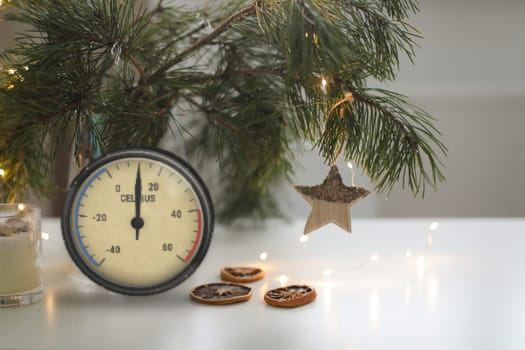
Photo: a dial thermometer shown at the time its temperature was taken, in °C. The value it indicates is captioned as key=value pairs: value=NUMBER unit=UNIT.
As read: value=12 unit=°C
